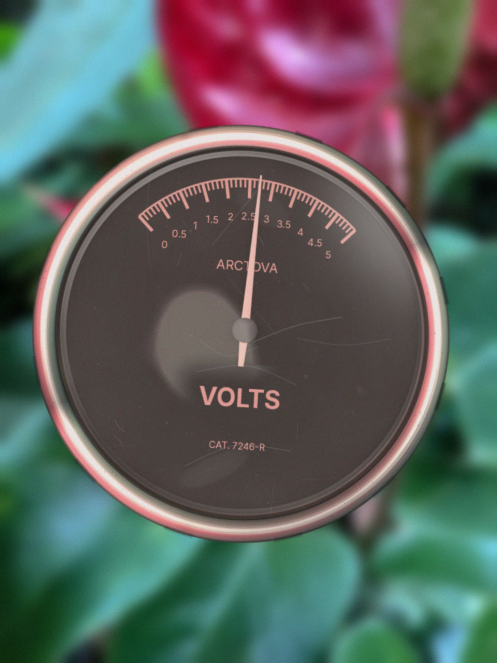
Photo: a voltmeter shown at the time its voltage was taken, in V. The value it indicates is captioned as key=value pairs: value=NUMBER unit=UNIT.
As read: value=2.7 unit=V
